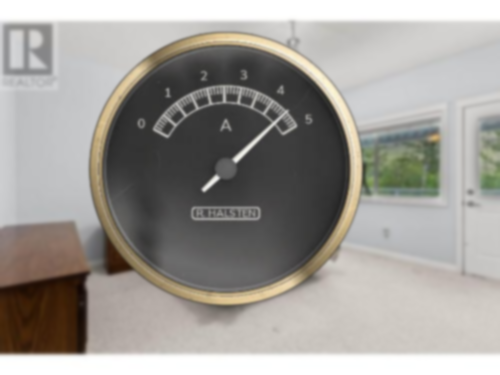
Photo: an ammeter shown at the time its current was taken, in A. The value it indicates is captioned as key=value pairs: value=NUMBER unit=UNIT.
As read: value=4.5 unit=A
